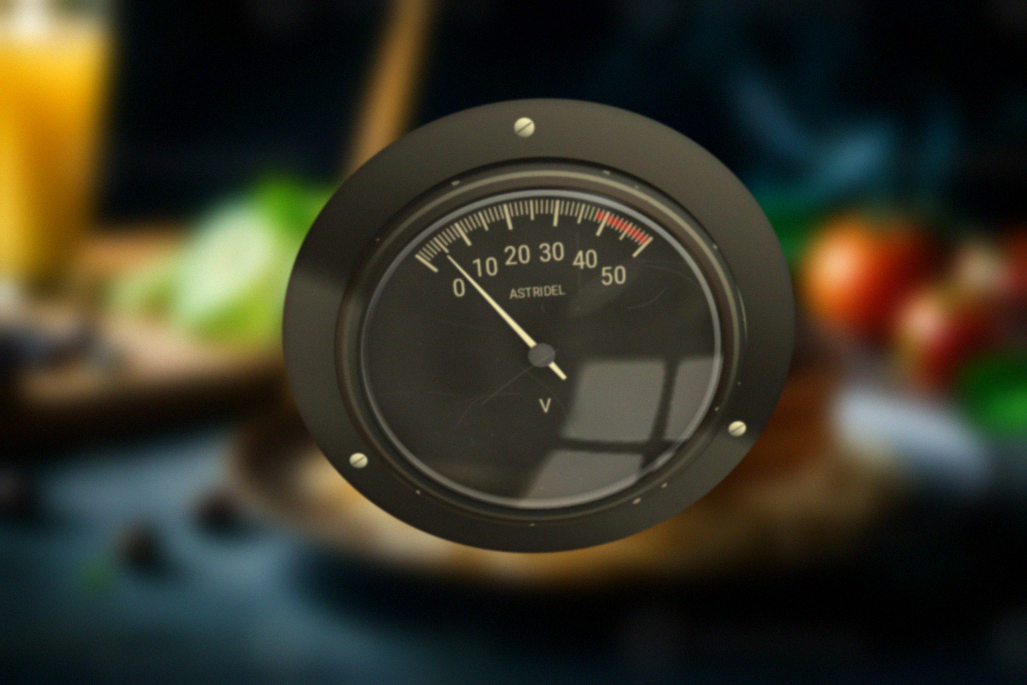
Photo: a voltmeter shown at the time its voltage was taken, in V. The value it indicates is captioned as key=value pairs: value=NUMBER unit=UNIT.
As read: value=5 unit=V
